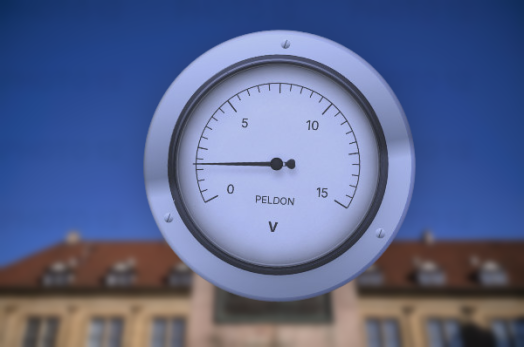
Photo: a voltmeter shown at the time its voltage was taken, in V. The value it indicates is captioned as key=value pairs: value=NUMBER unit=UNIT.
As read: value=1.75 unit=V
